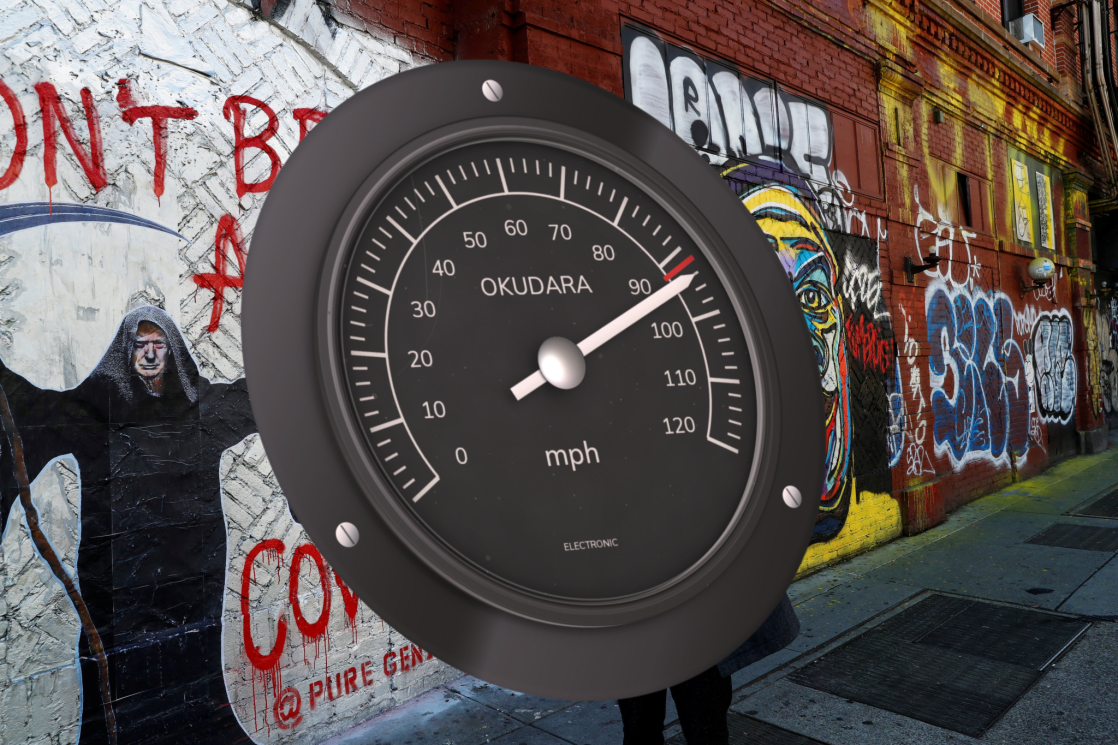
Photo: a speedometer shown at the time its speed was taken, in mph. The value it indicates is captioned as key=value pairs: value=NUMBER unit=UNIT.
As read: value=94 unit=mph
